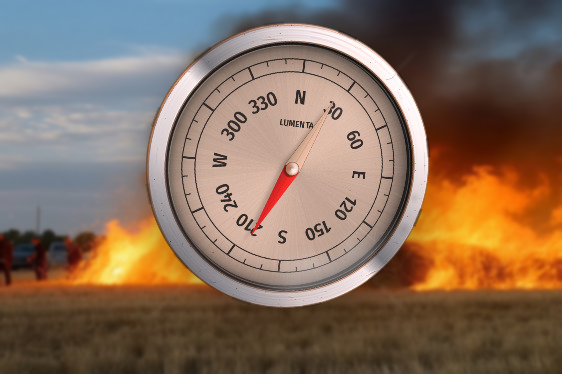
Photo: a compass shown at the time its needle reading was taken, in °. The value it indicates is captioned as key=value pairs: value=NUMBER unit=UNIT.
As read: value=205 unit=°
